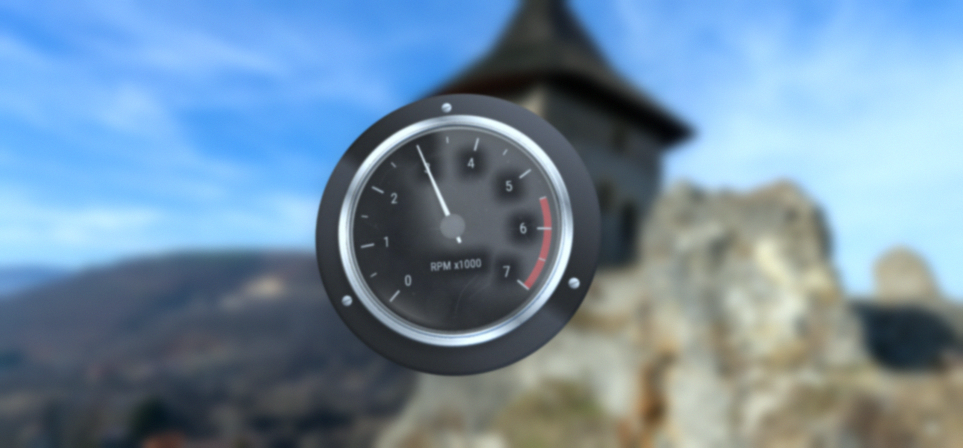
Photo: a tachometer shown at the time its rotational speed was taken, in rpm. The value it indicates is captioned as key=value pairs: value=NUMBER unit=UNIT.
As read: value=3000 unit=rpm
